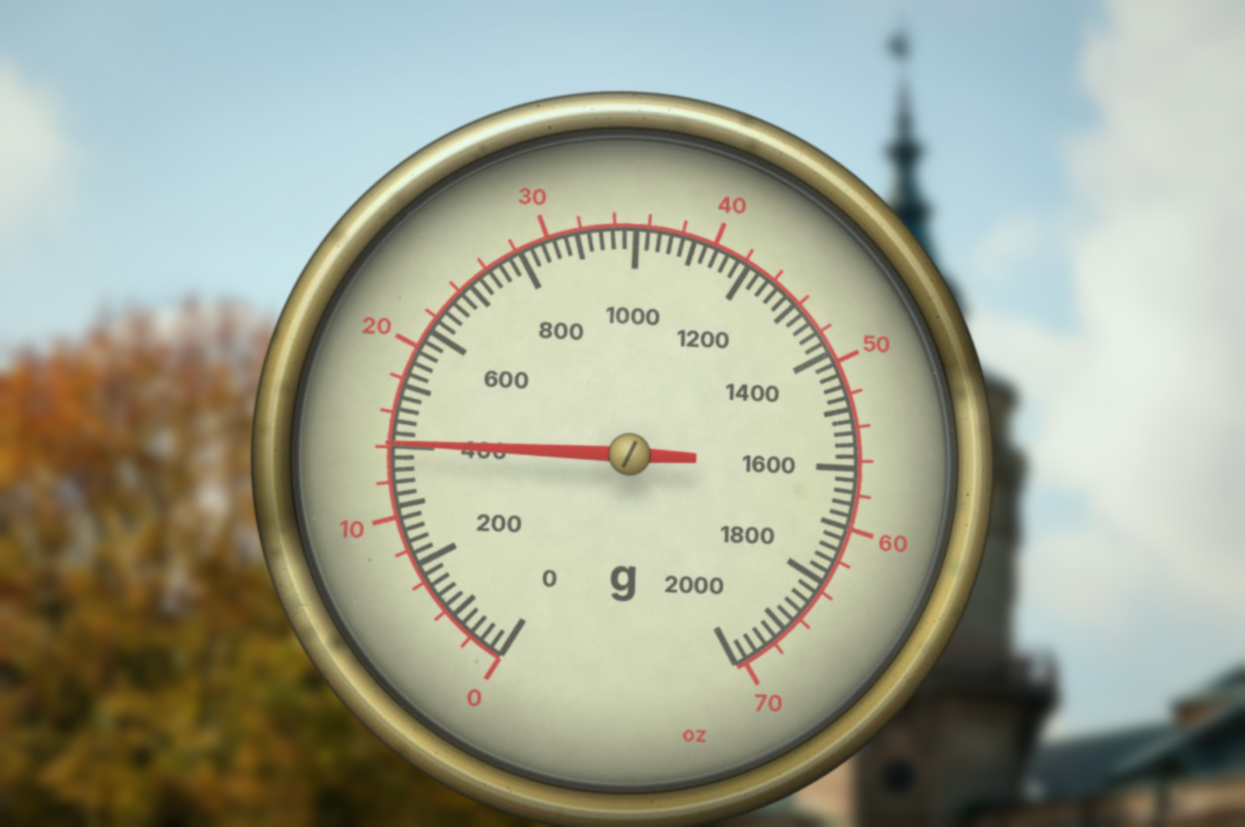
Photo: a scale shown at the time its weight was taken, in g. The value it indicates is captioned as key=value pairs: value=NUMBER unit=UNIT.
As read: value=400 unit=g
